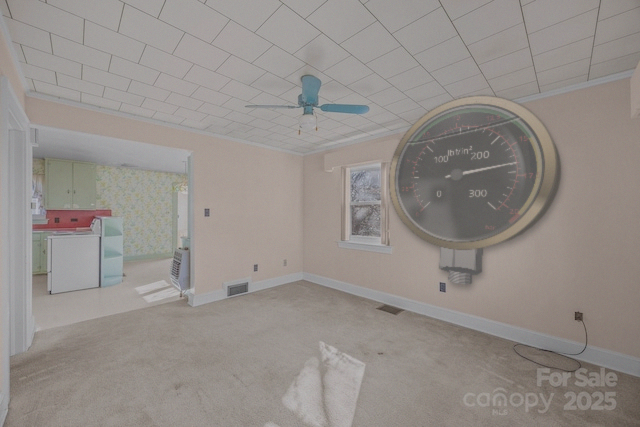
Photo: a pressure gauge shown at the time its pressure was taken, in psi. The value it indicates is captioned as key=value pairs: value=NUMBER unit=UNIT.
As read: value=240 unit=psi
